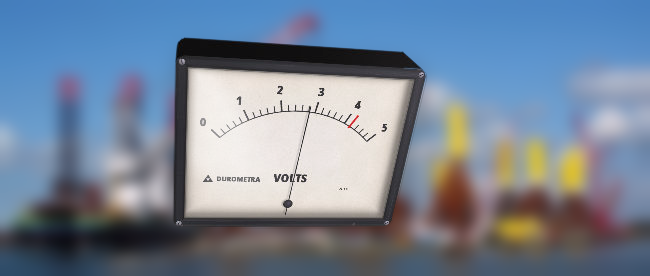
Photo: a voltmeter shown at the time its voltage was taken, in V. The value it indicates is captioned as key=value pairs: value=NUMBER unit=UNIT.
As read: value=2.8 unit=V
